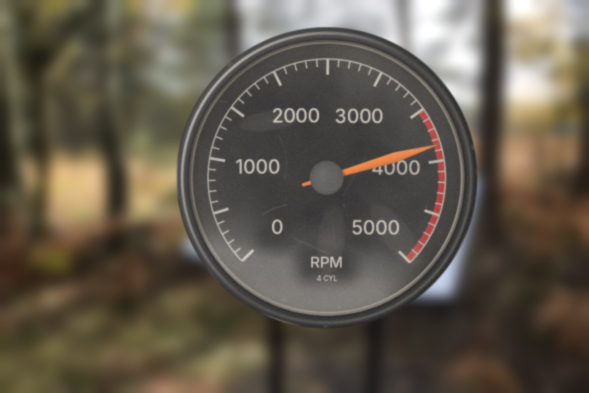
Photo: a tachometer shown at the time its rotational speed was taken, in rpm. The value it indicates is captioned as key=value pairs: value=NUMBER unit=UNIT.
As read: value=3850 unit=rpm
